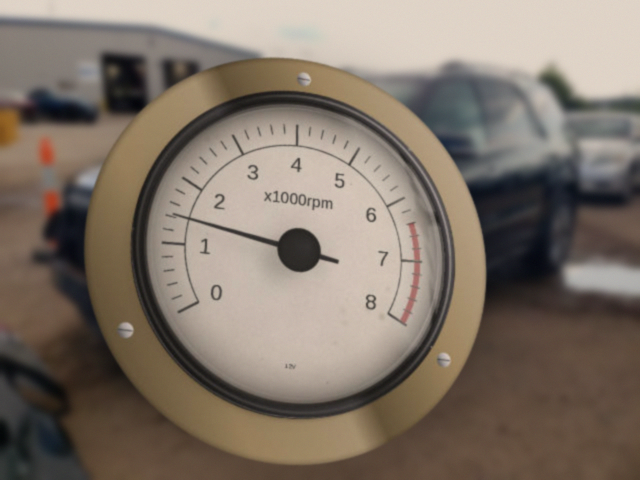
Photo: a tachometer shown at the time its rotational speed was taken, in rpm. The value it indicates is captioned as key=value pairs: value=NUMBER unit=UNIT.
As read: value=1400 unit=rpm
